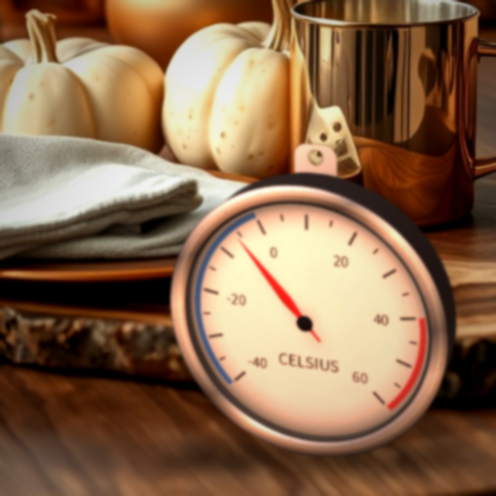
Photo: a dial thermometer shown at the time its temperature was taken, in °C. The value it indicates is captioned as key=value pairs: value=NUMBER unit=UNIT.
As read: value=-5 unit=°C
